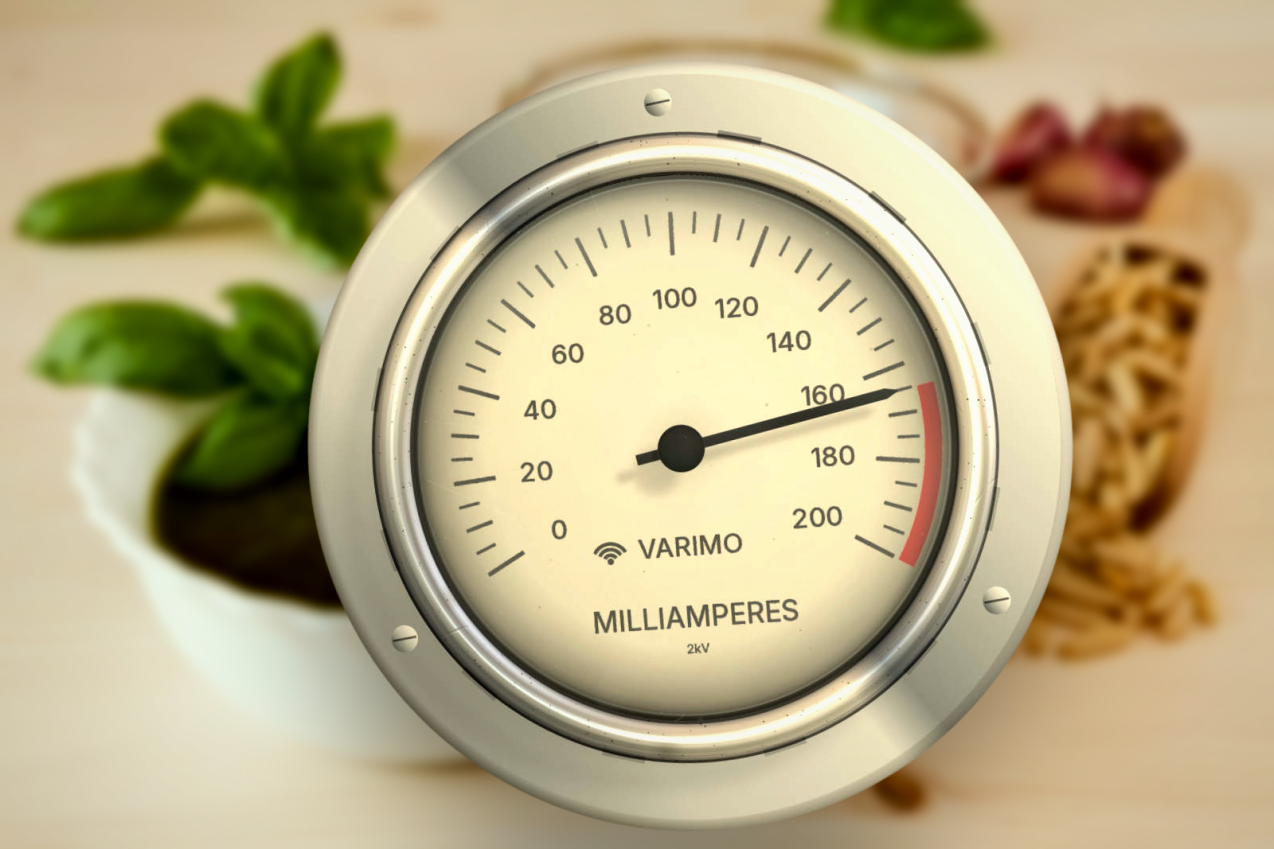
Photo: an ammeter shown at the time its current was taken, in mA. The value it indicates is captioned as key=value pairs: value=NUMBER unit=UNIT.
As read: value=165 unit=mA
